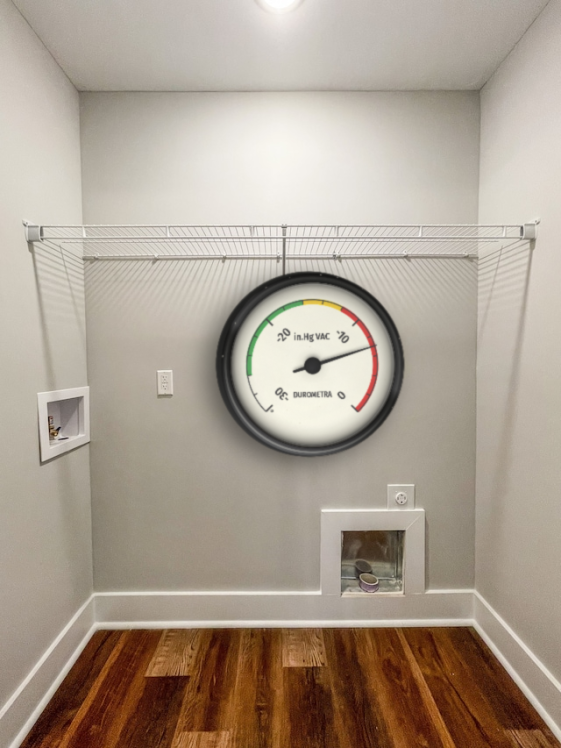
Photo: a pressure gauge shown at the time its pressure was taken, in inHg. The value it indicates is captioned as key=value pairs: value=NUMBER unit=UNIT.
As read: value=-7 unit=inHg
